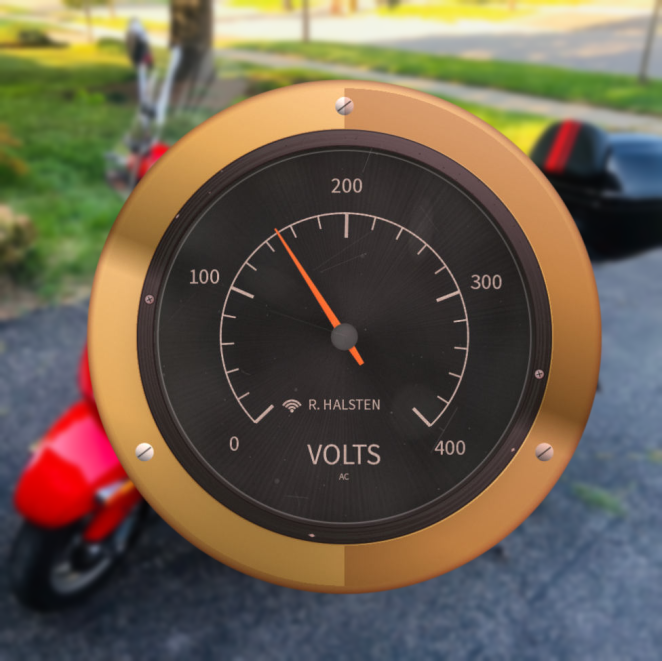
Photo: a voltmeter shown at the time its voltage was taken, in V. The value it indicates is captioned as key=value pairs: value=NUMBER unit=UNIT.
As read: value=150 unit=V
